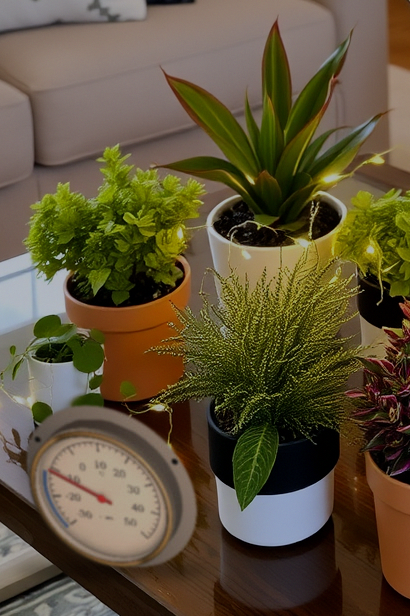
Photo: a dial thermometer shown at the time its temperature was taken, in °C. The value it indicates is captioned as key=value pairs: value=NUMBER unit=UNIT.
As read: value=-10 unit=°C
